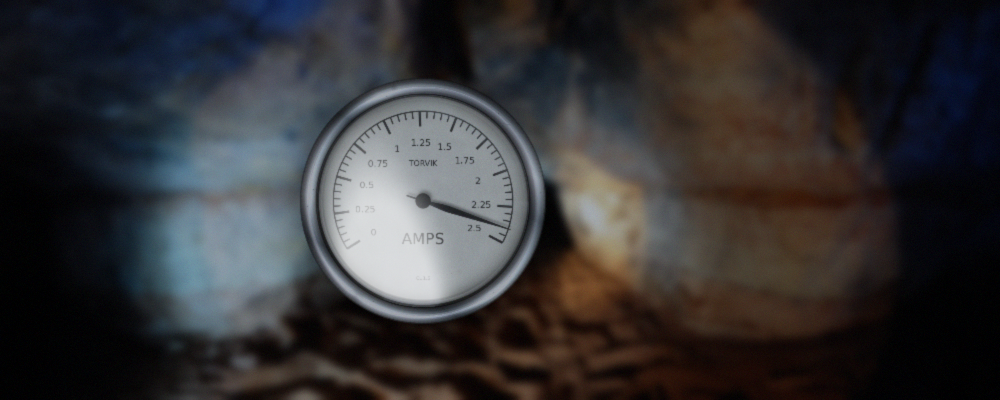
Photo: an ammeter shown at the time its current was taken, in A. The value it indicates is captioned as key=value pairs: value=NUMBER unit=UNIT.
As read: value=2.4 unit=A
